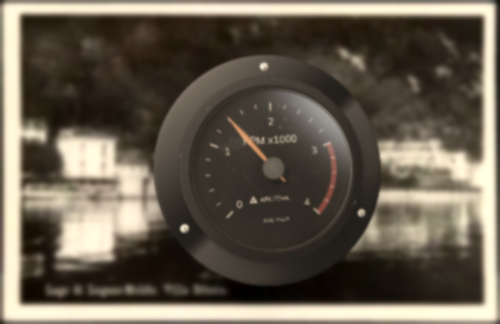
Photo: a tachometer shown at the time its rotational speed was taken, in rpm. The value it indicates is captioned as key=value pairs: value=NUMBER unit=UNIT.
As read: value=1400 unit=rpm
